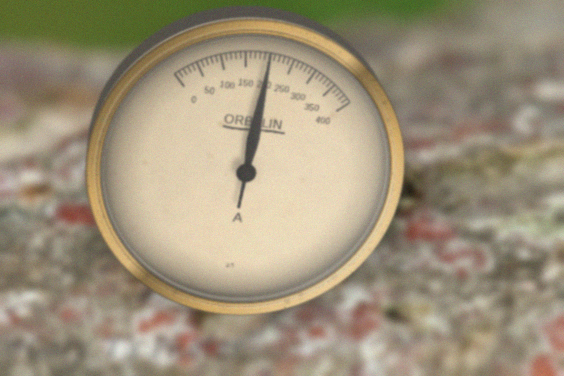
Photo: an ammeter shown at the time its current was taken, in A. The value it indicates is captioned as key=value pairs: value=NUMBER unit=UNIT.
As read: value=200 unit=A
